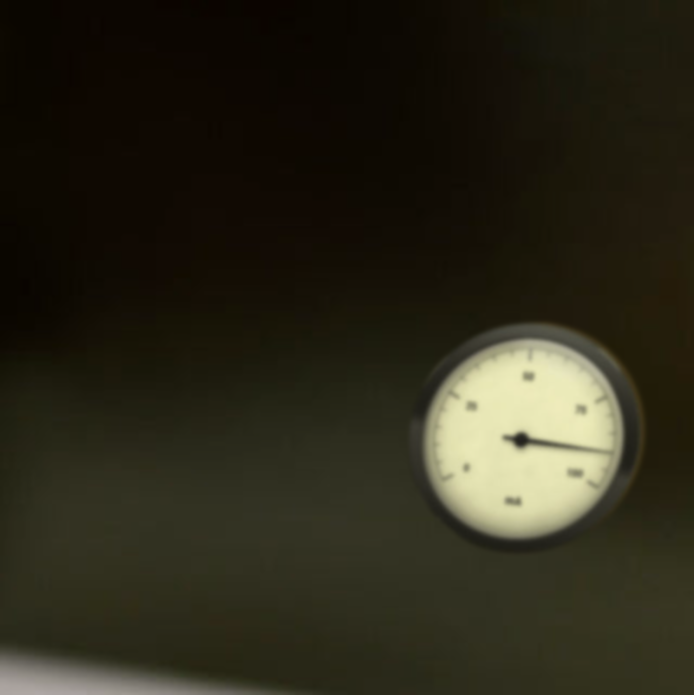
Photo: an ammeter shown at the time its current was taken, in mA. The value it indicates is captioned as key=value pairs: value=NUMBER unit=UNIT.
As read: value=90 unit=mA
